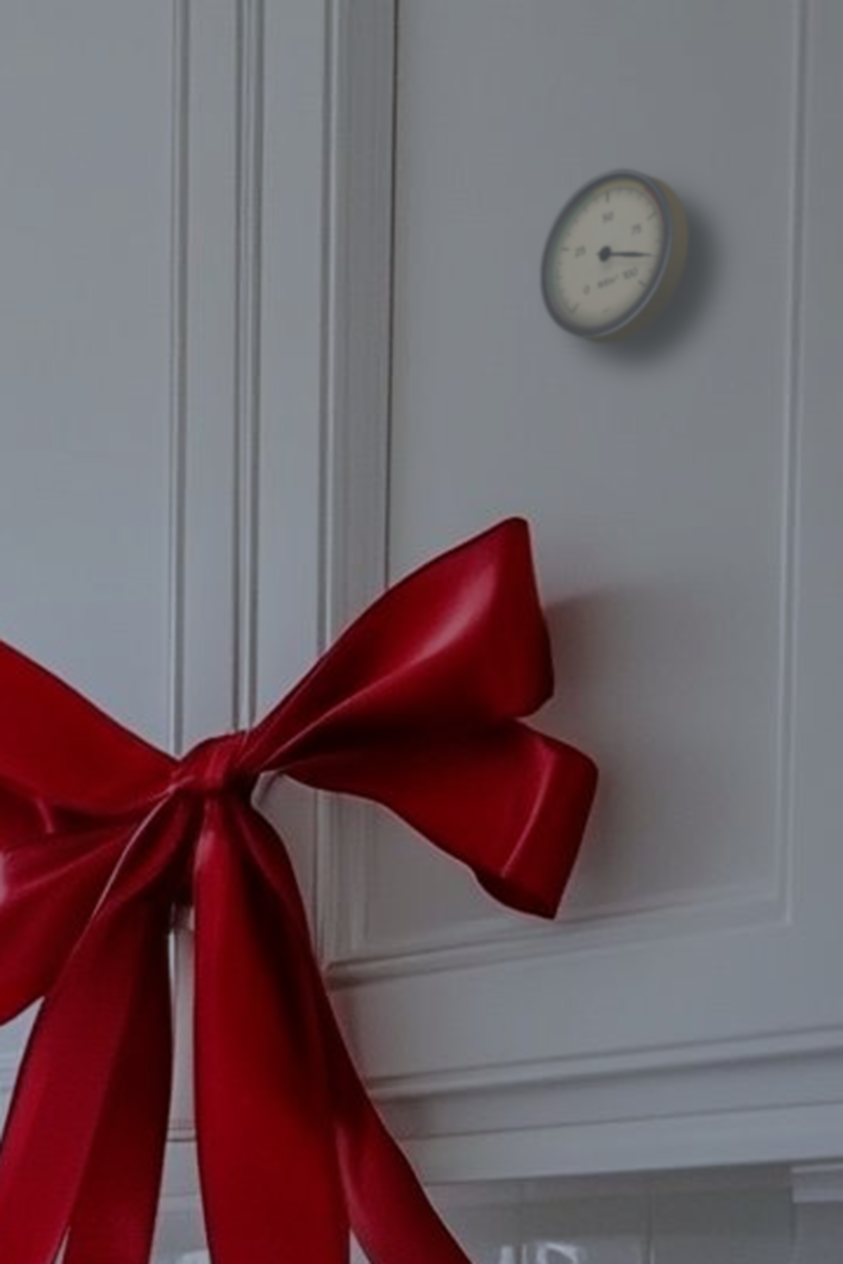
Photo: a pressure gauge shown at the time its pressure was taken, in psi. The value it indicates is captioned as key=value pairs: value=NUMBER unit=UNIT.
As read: value=90 unit=psi
